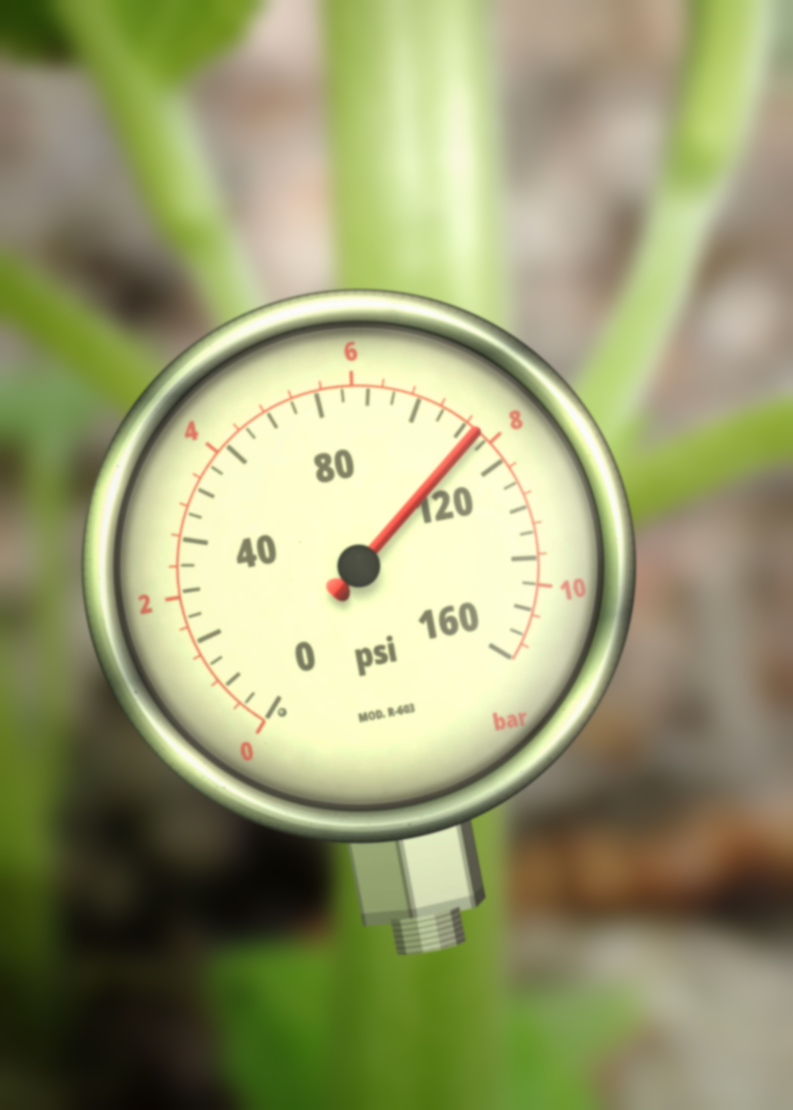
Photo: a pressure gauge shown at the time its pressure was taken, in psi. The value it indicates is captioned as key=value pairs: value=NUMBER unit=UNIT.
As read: value=112.5 unit=psi
